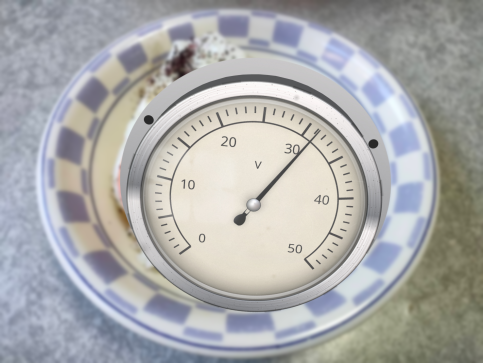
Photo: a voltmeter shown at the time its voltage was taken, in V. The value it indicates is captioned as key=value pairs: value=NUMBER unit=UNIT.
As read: value=31 unit=V
